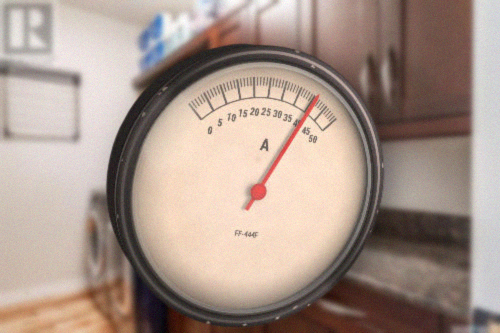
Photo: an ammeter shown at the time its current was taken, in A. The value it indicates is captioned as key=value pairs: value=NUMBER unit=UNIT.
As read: value=40 unit=A
